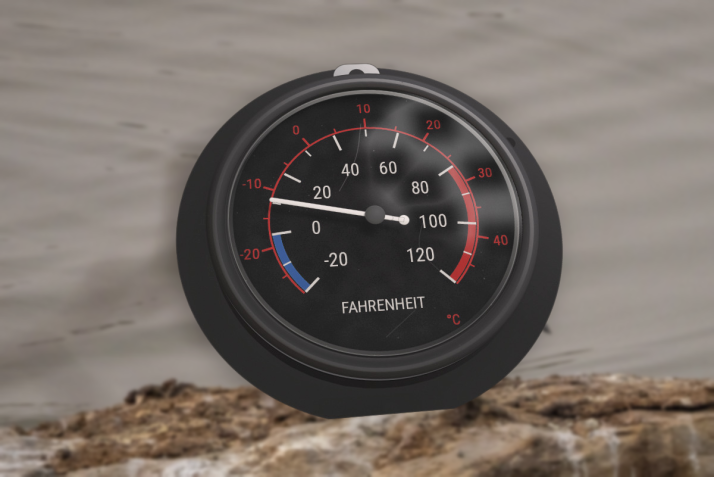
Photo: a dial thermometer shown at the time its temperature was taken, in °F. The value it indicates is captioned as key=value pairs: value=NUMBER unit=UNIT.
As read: value=10 unit=°F
